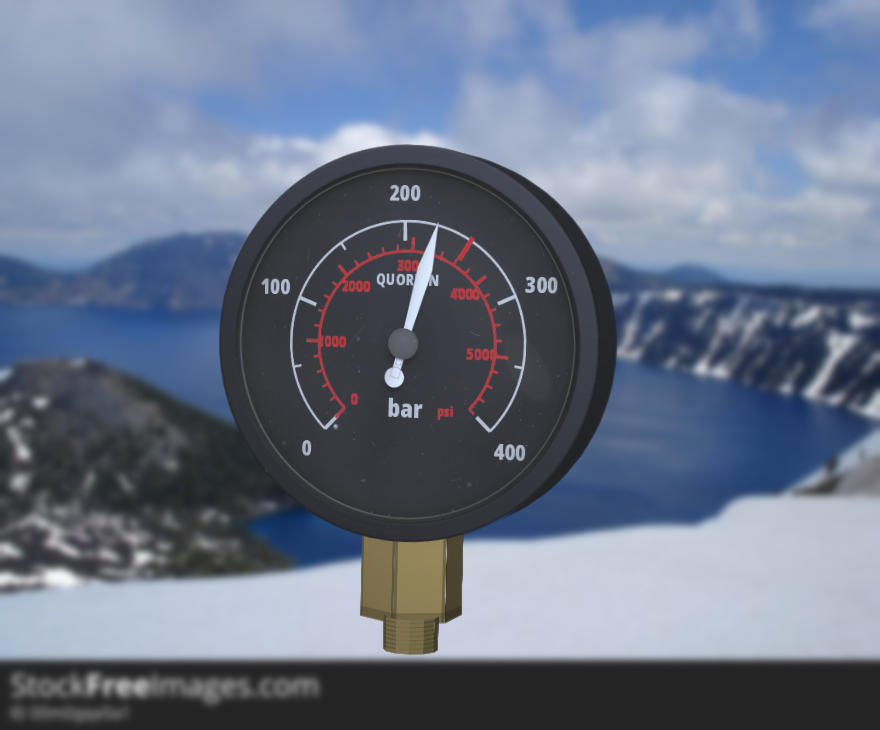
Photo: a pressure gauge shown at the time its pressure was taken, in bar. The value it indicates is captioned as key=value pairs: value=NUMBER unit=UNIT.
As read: value=225 unit=bar
